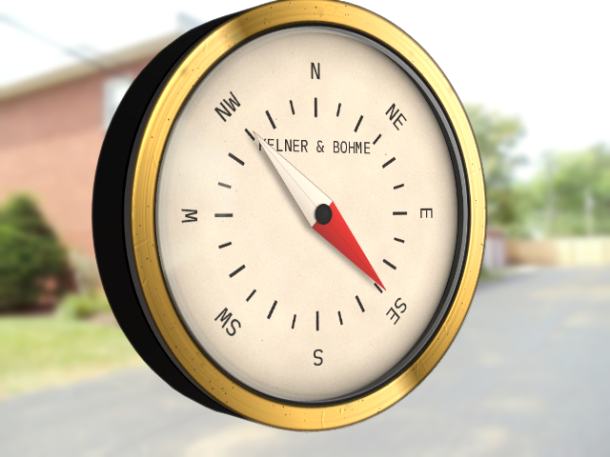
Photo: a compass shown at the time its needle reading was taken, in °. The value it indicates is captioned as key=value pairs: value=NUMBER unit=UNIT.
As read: value=135 unit=°
